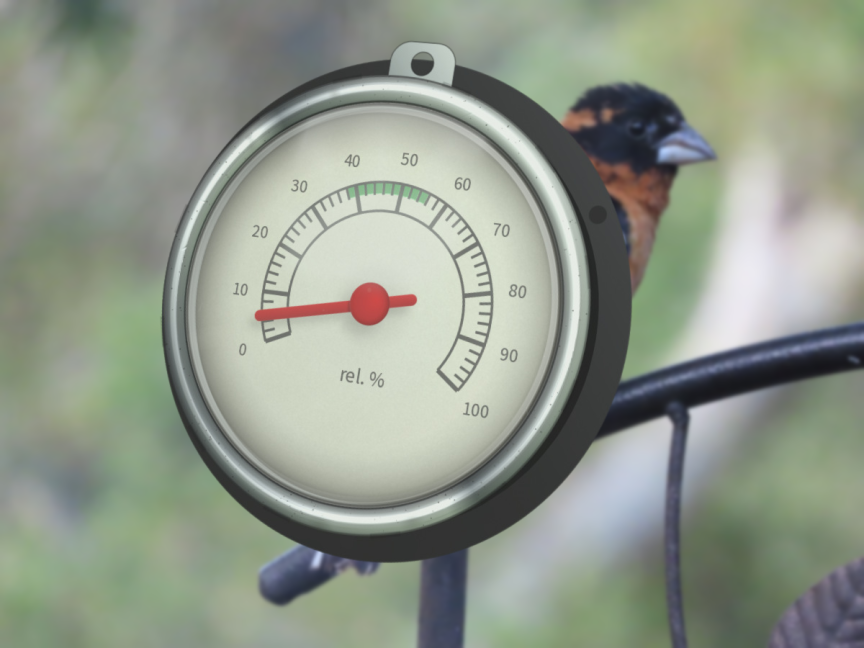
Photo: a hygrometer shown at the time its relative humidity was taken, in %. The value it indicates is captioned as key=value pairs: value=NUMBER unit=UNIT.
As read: value=5 unit=%
